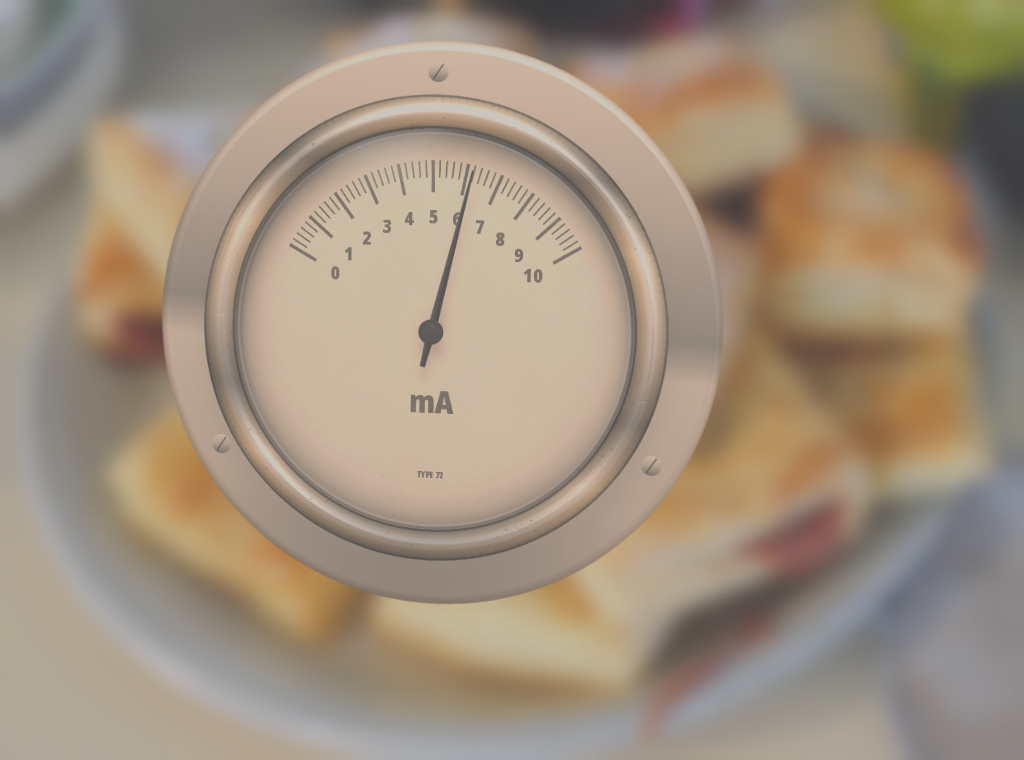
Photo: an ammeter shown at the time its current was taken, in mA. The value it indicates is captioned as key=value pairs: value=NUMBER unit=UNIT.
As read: value=6.2 unit=mA
